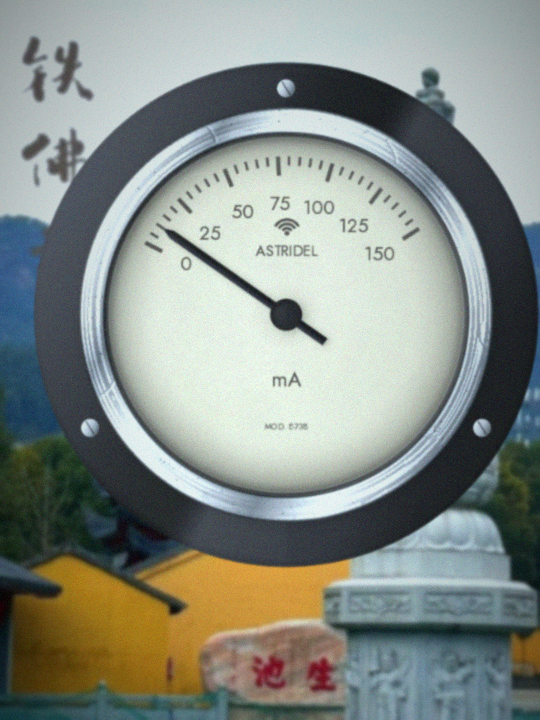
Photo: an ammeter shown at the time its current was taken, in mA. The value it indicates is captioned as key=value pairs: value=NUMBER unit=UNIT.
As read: value=10 unit=mA
